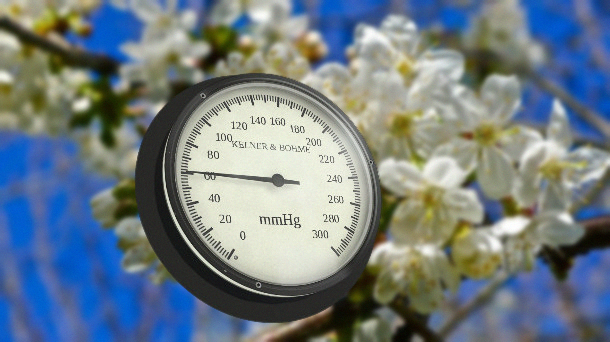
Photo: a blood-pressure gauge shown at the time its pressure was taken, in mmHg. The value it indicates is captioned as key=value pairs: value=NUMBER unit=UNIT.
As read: value=60 unit=mmHg
